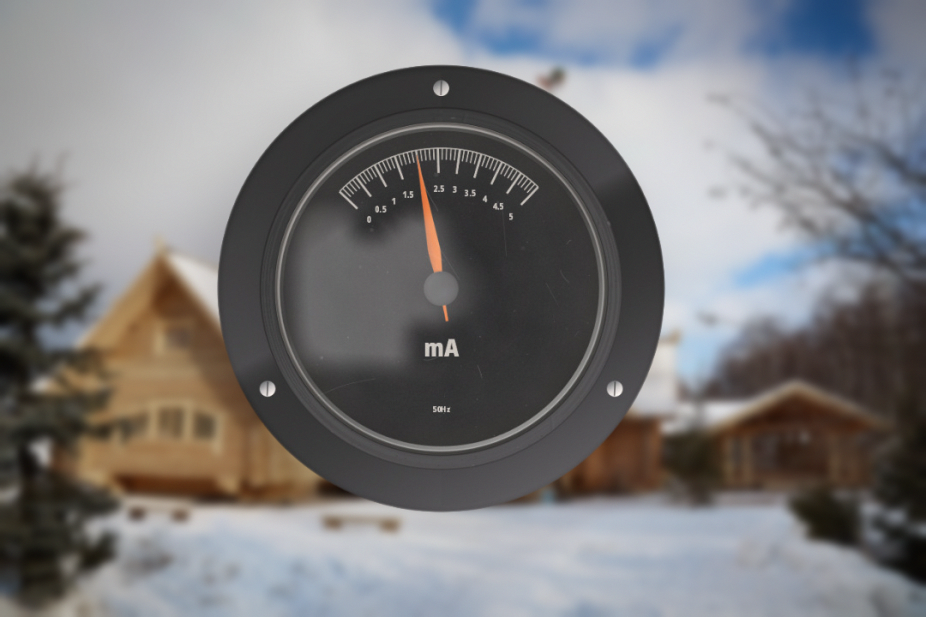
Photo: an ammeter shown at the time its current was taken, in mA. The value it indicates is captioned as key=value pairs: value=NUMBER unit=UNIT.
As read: value=2 unit=mA
